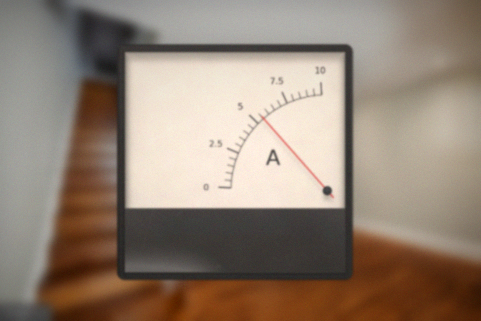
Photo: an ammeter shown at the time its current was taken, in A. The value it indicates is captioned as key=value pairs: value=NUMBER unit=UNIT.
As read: value=5.5 unit=A
